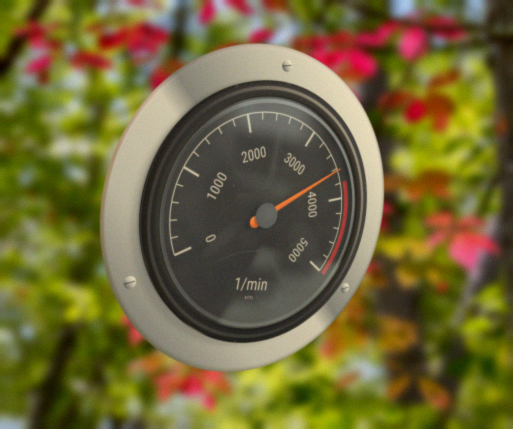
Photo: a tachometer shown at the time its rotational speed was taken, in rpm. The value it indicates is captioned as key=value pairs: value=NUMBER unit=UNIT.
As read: value=3600 unit=rpm
